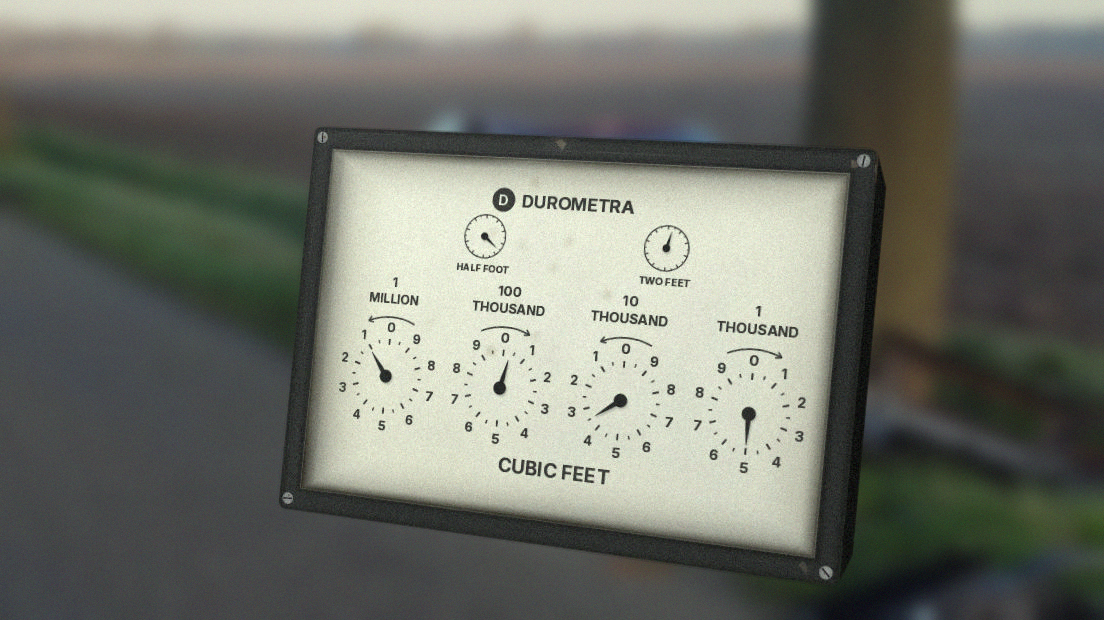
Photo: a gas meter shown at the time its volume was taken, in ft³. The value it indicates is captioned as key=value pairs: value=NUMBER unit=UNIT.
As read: value=103500 unit=ft³
